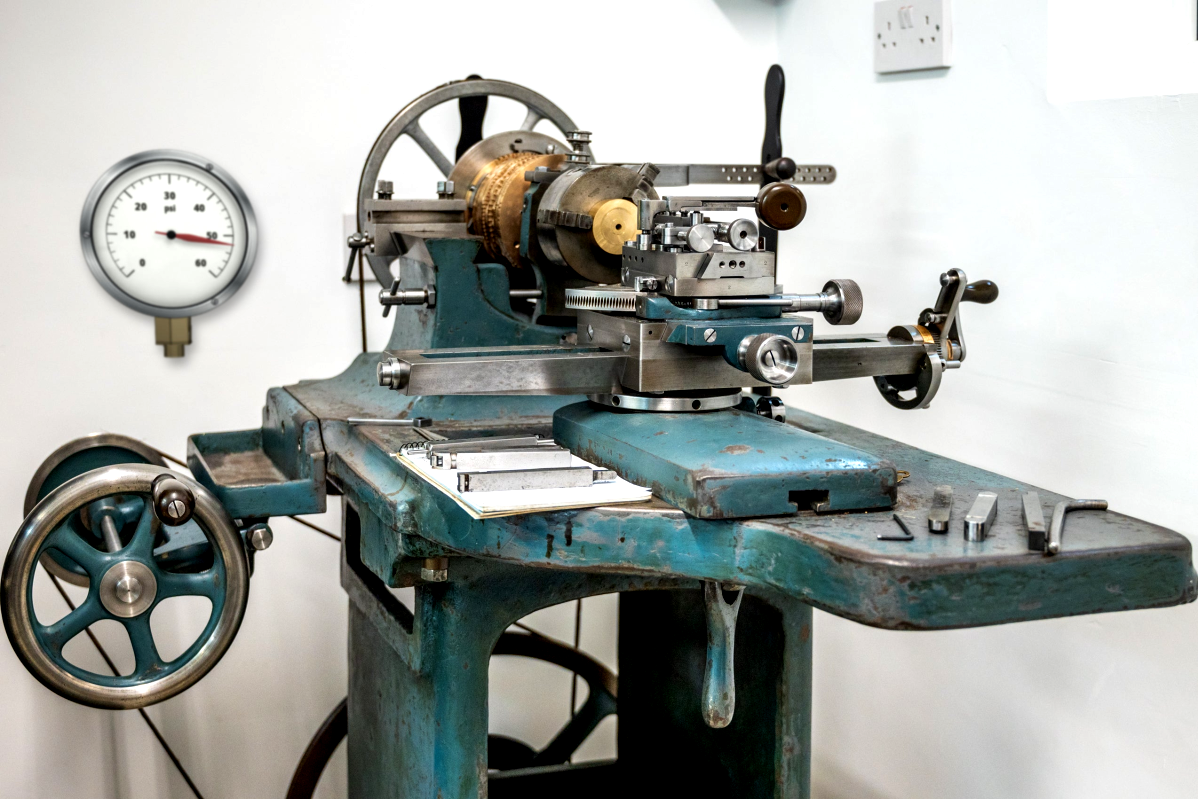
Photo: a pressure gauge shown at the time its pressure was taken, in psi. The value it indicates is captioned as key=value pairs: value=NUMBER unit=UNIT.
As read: value=52 unit=psi
